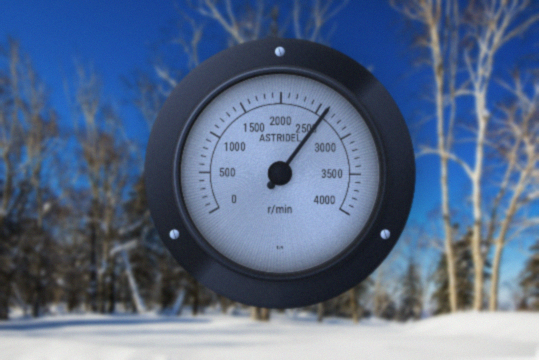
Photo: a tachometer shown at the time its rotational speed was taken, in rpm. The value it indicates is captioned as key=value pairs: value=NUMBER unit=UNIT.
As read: value=2600 unit=rpm
